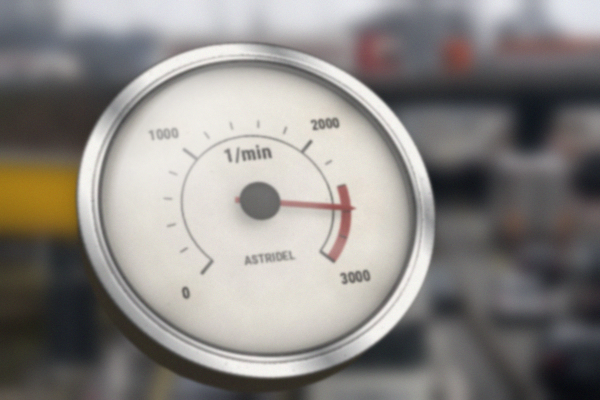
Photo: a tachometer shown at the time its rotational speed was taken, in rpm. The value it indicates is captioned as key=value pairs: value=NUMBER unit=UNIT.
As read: value=2600 unit=rpm
